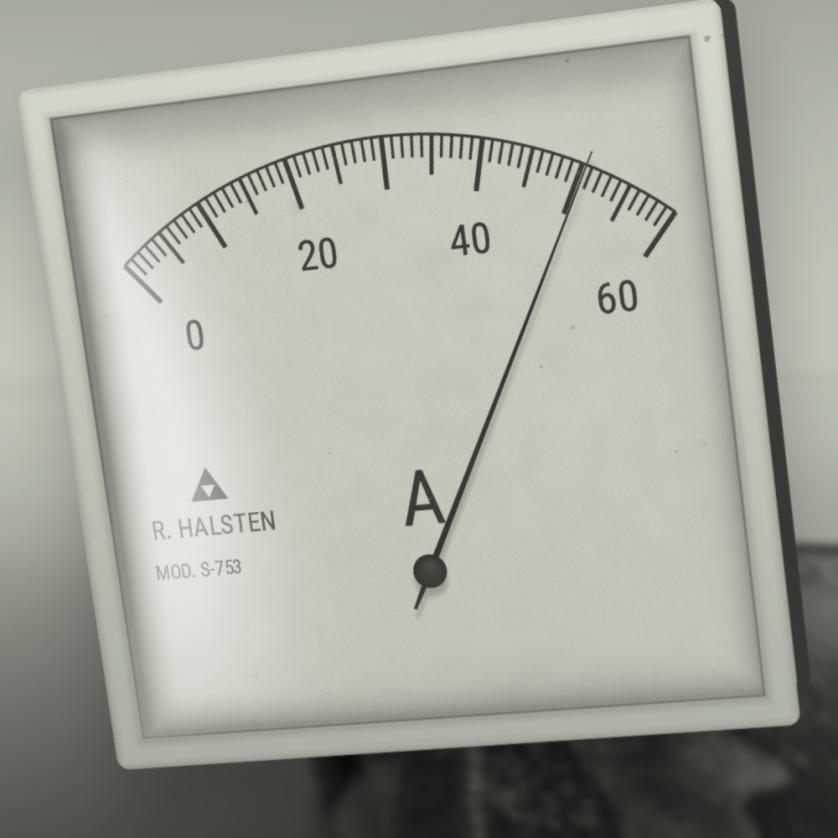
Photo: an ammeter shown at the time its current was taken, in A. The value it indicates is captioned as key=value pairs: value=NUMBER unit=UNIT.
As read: value=50.5 unit=A
